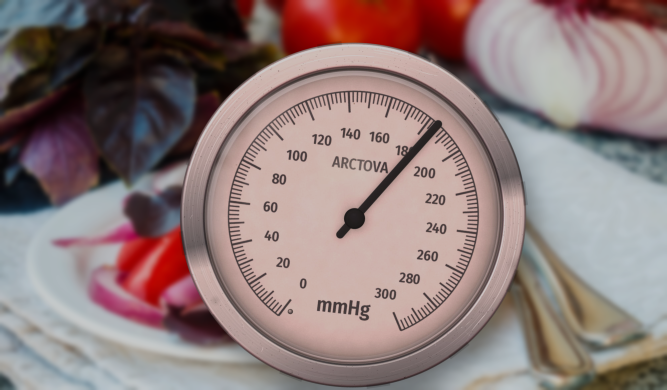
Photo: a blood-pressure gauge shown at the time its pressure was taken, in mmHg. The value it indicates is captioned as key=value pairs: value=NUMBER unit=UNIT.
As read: value=184 unit=mmHg
